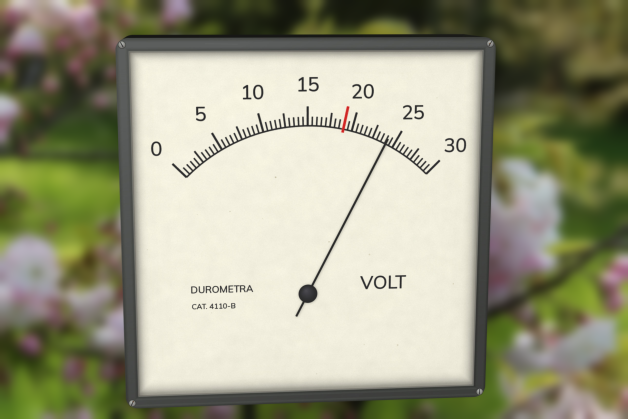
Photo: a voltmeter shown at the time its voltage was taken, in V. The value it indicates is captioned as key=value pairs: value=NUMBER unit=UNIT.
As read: value=24 unit=V
